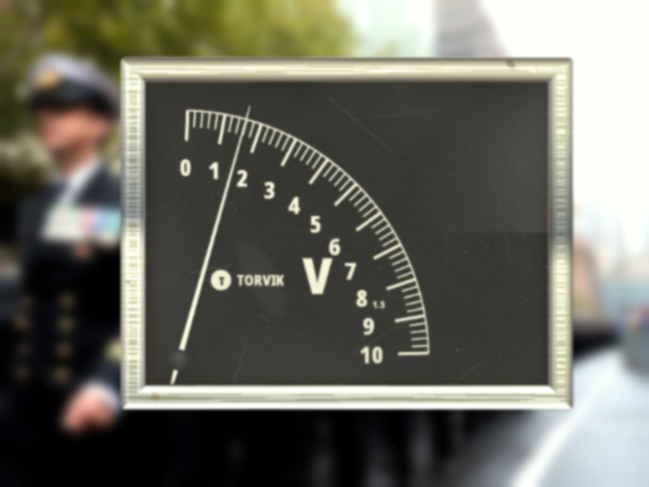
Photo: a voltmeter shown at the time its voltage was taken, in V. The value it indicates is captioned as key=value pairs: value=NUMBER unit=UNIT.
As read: value=1.6 unit=V
